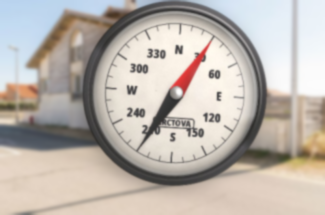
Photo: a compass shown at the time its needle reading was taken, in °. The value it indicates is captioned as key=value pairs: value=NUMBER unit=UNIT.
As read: value=30 unit=°
